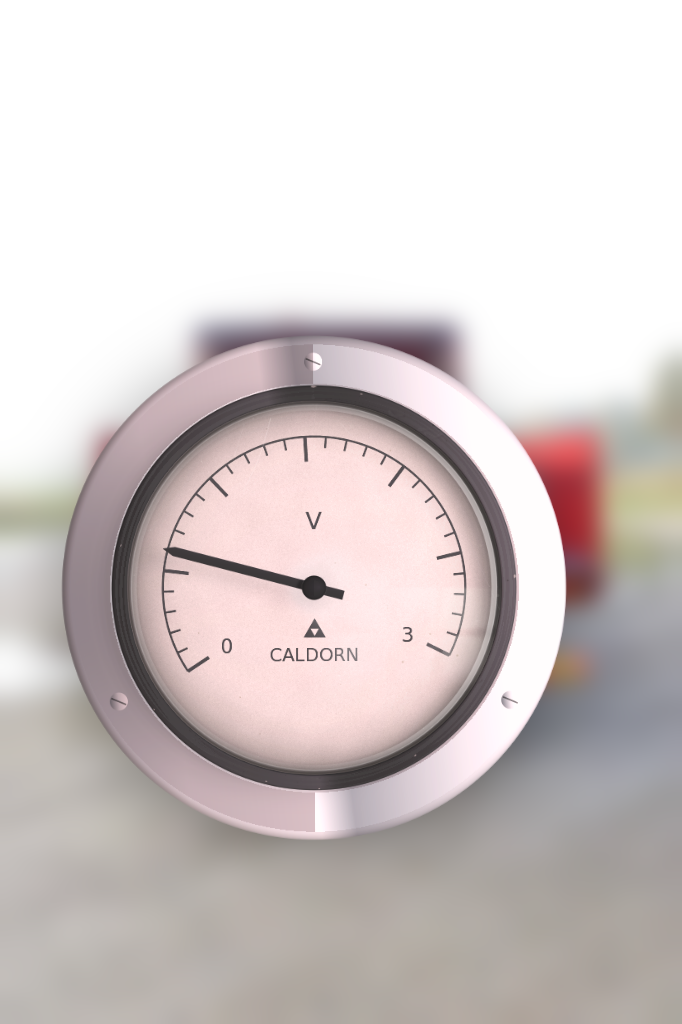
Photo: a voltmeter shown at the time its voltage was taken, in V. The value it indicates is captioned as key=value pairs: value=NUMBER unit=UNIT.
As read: value=0.6 unit=V
